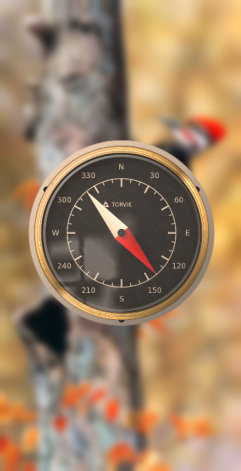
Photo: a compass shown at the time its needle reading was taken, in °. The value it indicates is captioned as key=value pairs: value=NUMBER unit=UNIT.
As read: value=140 unit=°
